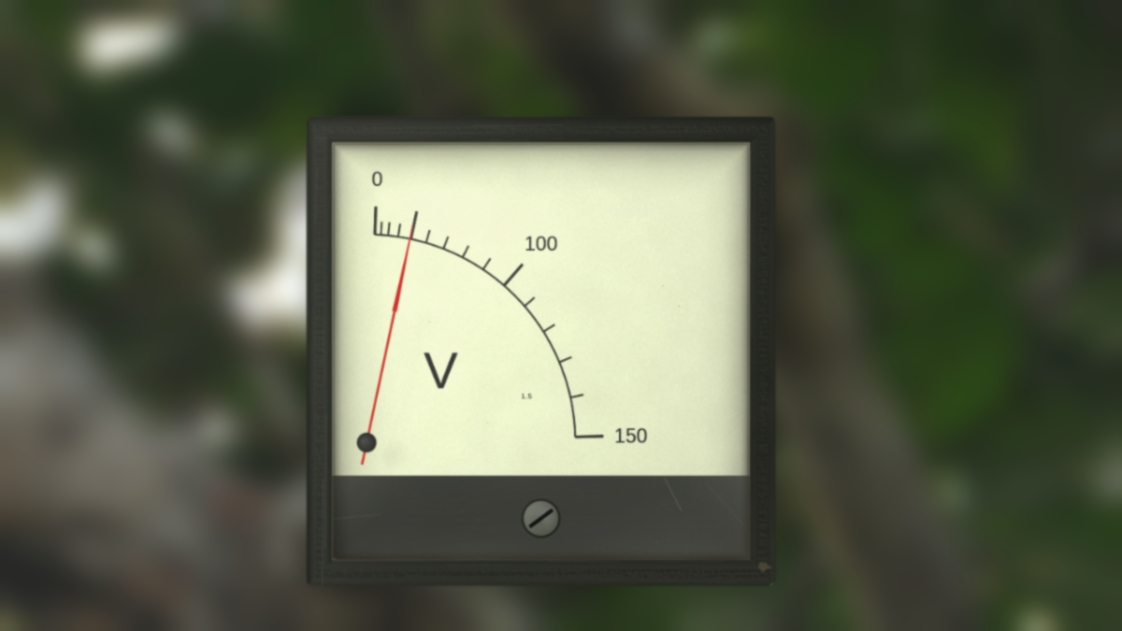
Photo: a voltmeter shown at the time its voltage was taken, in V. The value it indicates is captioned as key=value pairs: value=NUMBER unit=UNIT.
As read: value=50 unit=V
